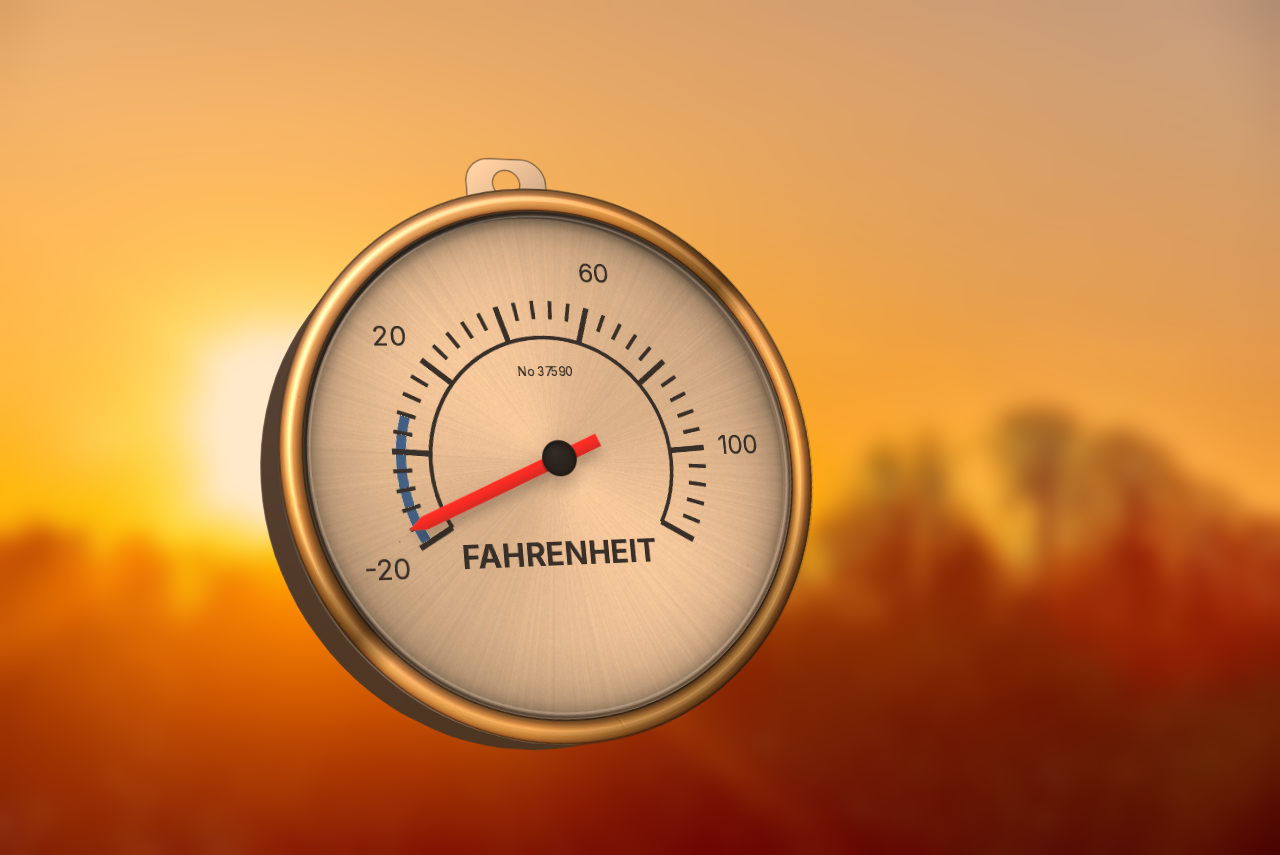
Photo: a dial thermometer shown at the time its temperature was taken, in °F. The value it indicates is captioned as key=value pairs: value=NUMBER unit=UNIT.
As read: value=-16 unit=°F
